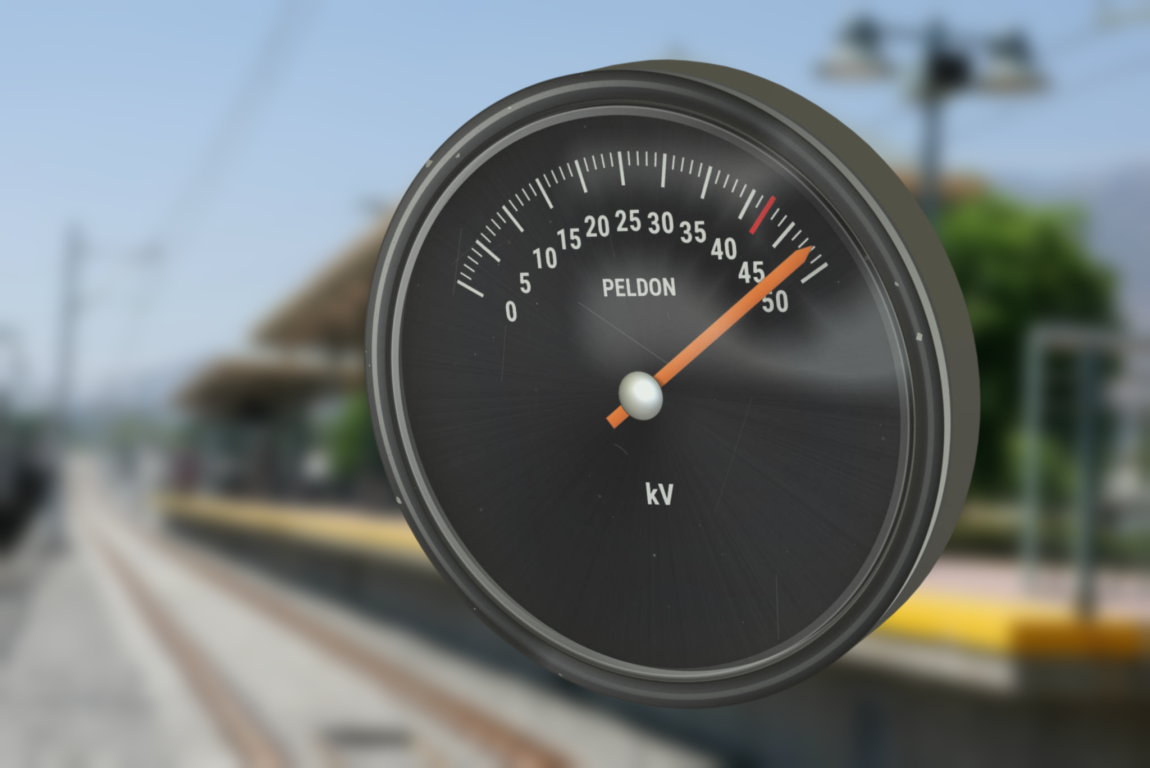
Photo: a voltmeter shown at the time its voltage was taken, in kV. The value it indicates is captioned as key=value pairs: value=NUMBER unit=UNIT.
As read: value=48 unit=kV
